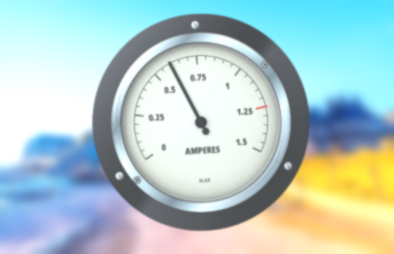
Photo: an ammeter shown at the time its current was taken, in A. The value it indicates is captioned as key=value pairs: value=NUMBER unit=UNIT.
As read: value=0.6 unit=A
